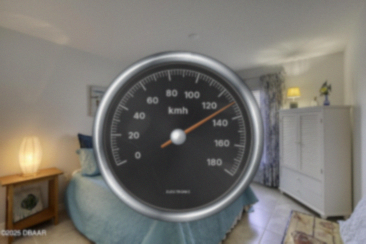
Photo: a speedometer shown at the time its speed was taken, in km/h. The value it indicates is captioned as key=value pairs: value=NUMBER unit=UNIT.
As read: value=130 unit=km/h
